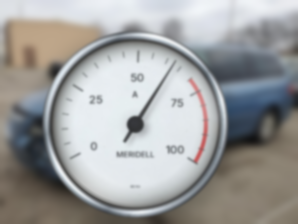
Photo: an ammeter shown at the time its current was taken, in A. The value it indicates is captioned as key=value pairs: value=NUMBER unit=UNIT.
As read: value=62.5 unit=A
